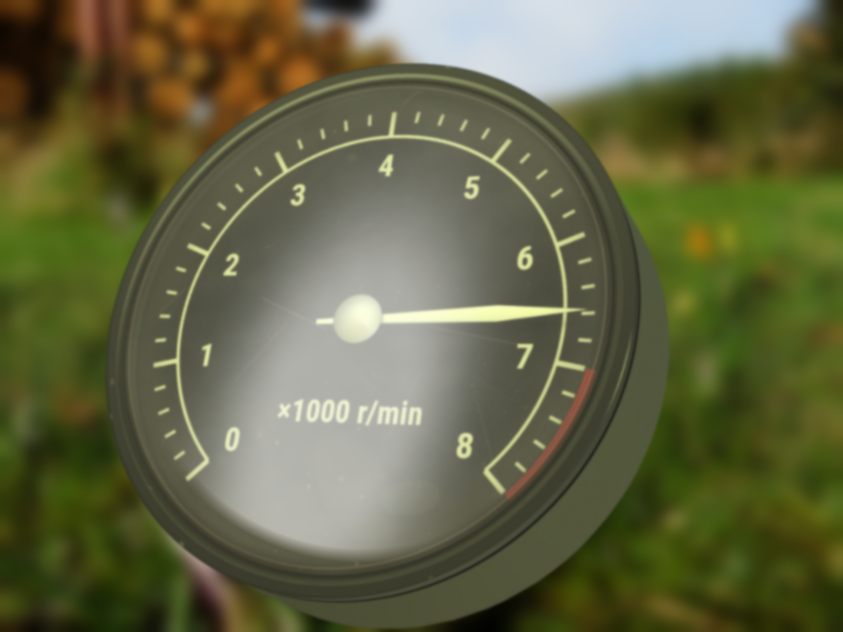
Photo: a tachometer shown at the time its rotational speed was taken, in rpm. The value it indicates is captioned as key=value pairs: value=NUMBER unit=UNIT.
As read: value=6600 unit=rpm
